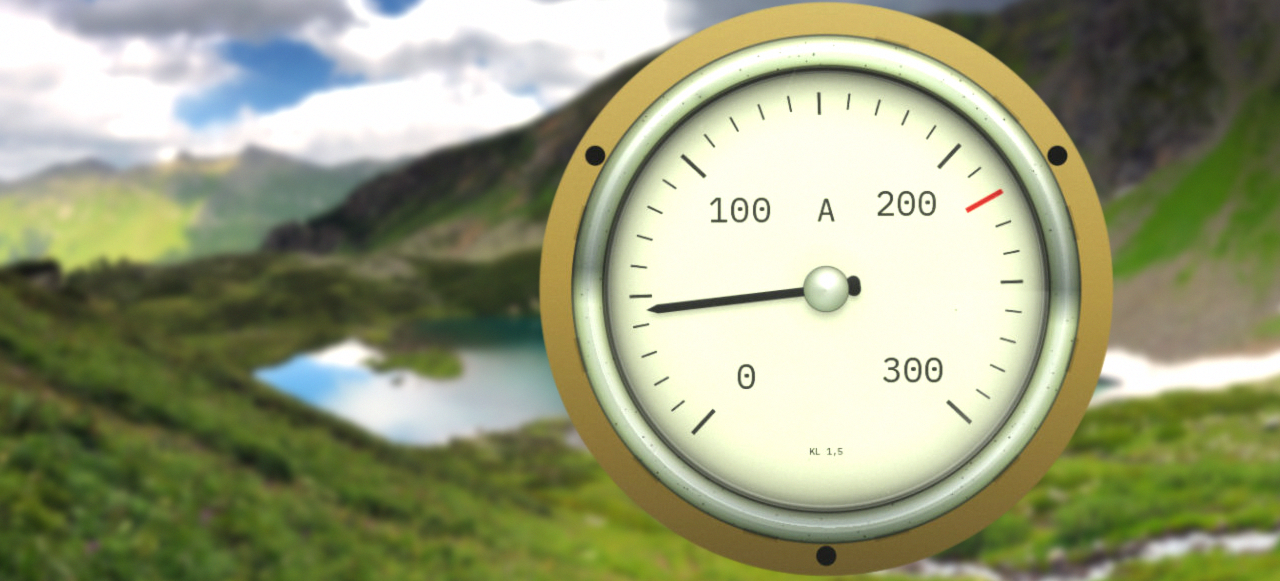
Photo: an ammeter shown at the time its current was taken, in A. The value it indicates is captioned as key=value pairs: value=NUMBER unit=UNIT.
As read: value=45 unit=A
